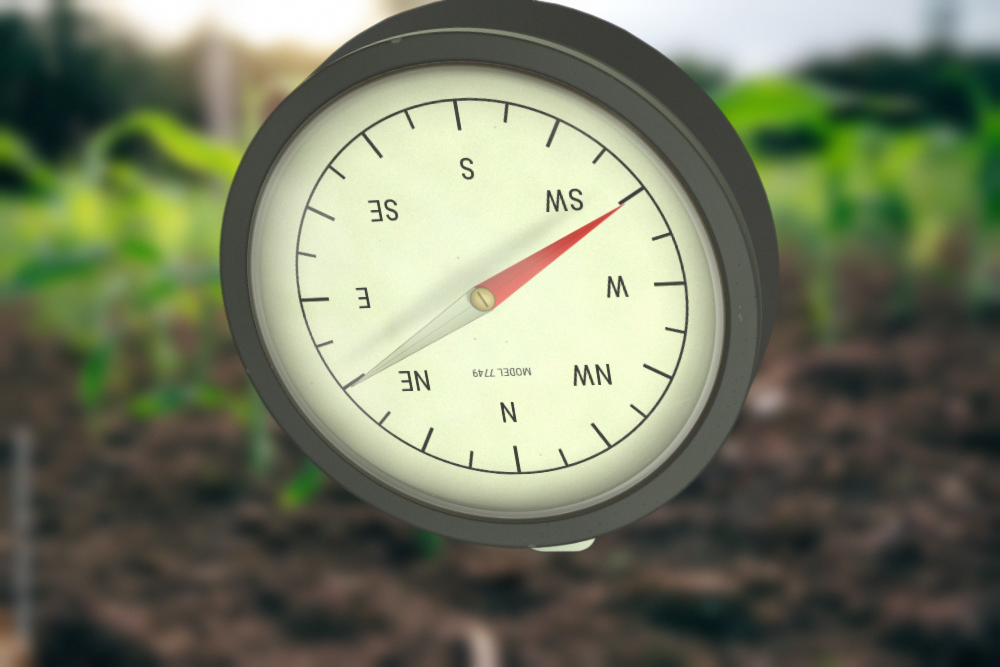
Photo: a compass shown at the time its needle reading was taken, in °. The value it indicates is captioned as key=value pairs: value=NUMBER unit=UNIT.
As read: value=240 unit=°
